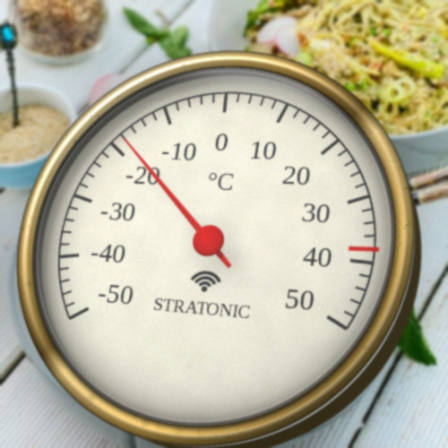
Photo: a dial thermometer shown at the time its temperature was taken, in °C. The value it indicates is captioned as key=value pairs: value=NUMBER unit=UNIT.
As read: value=-18 unit=°C
